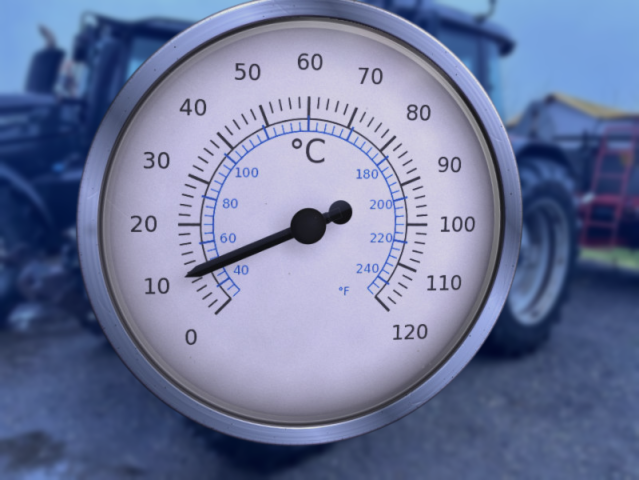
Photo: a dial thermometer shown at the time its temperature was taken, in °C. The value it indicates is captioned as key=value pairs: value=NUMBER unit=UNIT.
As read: value=10 unit=°C
